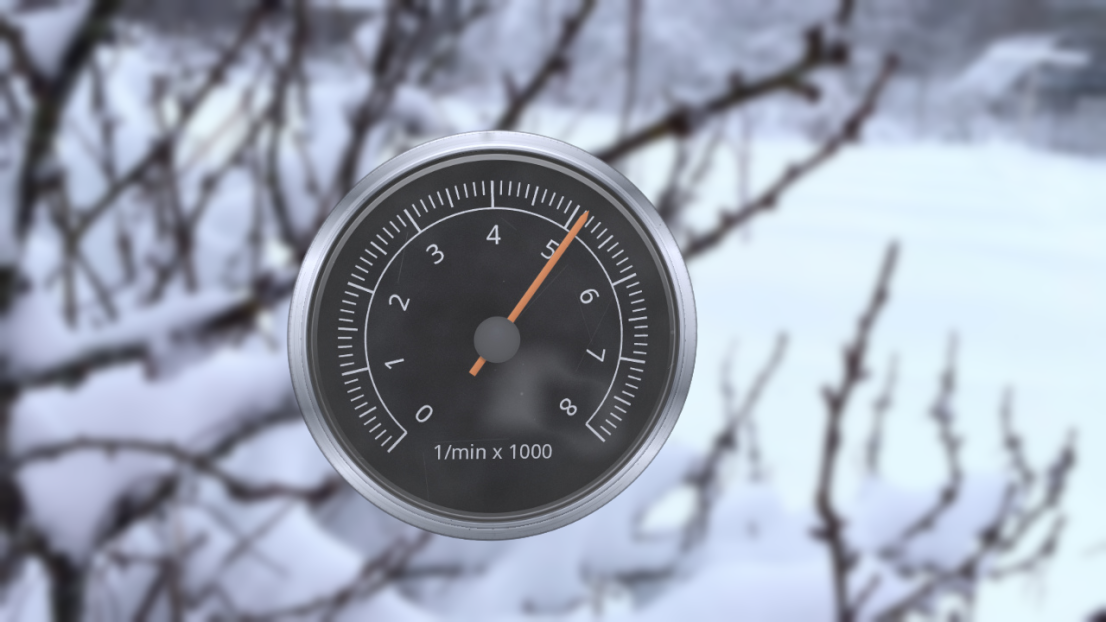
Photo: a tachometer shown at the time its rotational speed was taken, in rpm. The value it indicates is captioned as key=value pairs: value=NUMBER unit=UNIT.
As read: value=5100 unit=rpm
